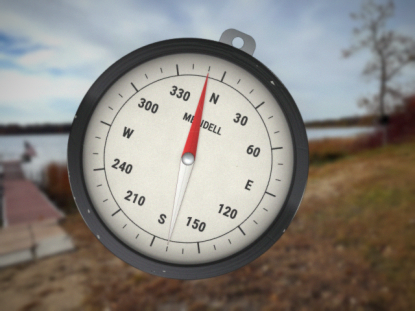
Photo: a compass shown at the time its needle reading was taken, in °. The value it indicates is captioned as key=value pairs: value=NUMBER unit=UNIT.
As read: value=350 unit=°
